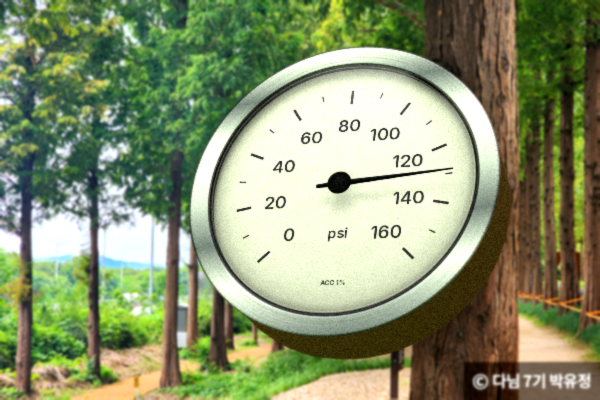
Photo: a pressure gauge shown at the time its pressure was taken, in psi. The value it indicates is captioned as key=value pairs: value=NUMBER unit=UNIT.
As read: value=130 unit=psi
